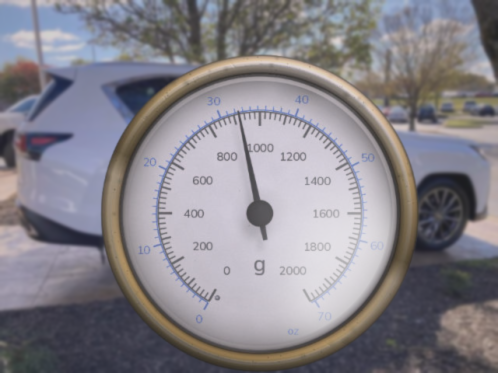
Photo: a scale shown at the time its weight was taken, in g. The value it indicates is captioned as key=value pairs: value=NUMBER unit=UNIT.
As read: value=920 unit=g
